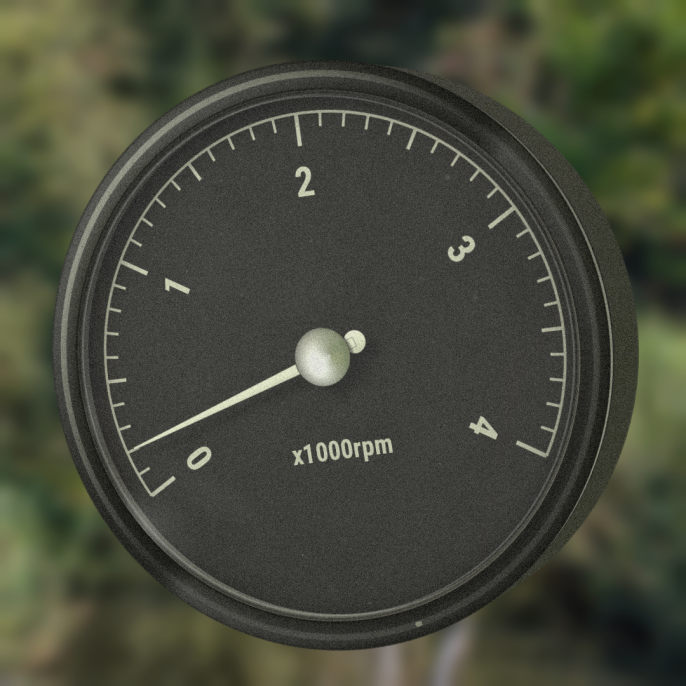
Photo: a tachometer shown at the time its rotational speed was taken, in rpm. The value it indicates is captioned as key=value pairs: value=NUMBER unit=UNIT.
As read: value=200 unit=rpm
